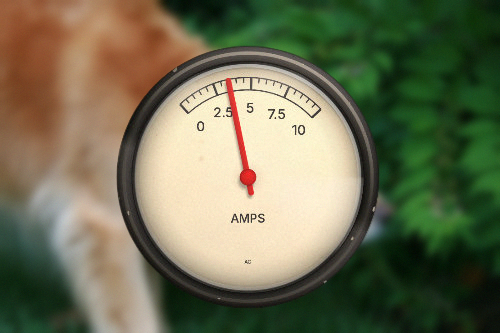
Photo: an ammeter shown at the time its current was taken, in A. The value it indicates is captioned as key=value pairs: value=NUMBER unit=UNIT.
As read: value=3.5 unit=A
